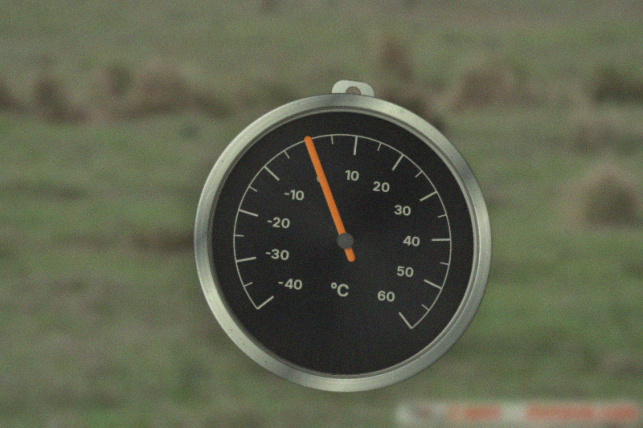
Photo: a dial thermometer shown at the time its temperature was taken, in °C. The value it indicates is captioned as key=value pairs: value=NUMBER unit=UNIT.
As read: value=0 unit=°C
